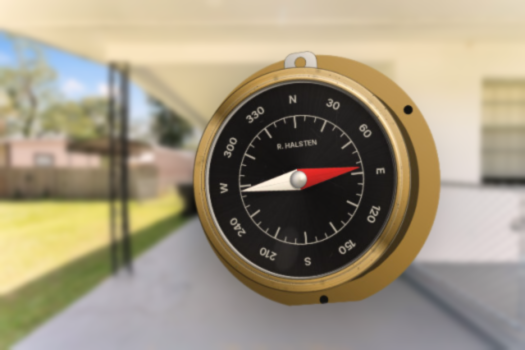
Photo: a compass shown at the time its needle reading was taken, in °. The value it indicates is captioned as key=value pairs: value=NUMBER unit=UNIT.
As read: value=85 unit=°
